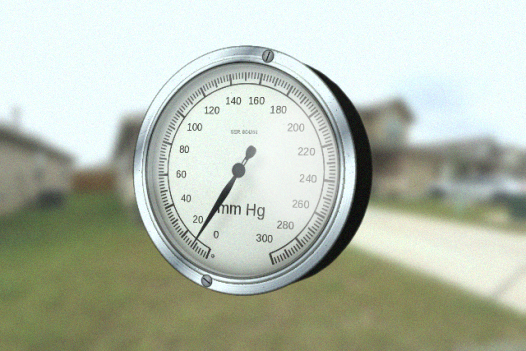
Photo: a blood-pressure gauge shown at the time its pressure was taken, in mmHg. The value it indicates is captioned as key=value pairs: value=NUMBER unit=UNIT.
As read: value=10 unit=mmHg
